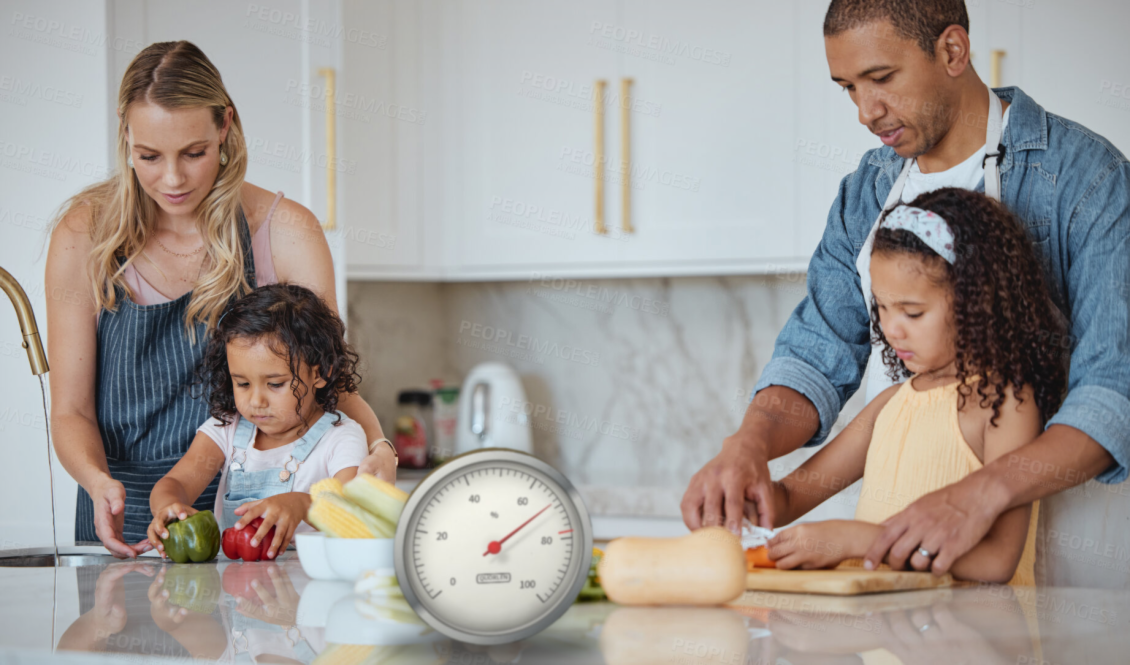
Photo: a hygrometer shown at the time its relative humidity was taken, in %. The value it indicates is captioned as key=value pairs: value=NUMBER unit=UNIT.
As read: value=68 unit=%
